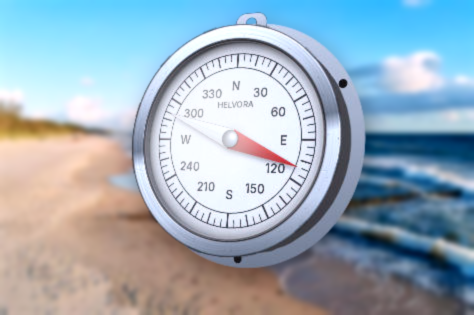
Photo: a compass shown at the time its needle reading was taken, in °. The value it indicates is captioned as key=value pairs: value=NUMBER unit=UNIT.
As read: value=110 unit=°
